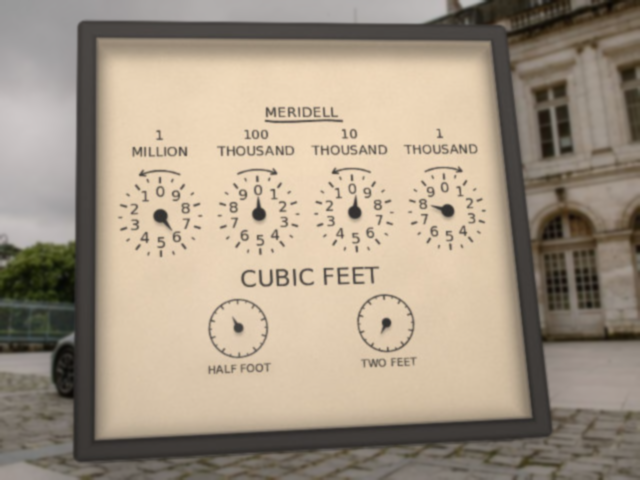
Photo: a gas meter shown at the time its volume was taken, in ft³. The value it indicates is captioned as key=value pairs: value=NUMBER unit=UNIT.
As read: value=599800 unit=ft³
